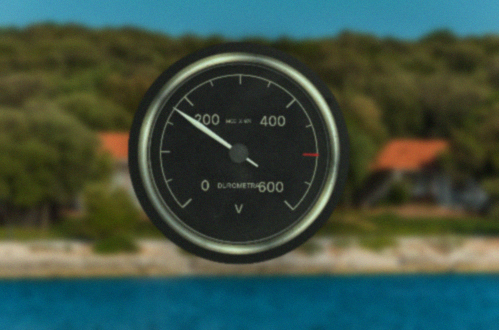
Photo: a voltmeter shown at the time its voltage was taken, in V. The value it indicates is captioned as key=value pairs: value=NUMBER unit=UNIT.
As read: value=175 unit=V
